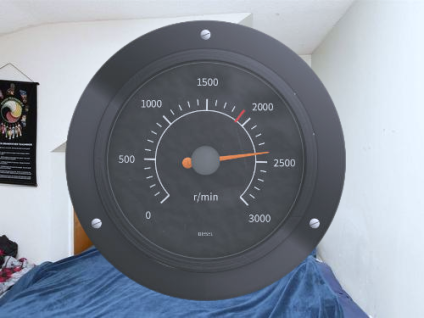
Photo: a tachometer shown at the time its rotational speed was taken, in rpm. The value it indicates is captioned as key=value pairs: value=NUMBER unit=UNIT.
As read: value=2400 unit=rpm
